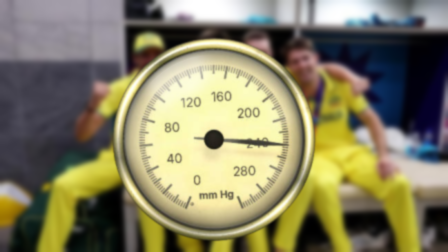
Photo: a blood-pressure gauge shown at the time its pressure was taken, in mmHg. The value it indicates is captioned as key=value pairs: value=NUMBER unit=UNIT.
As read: value=240 unit=mmHg
